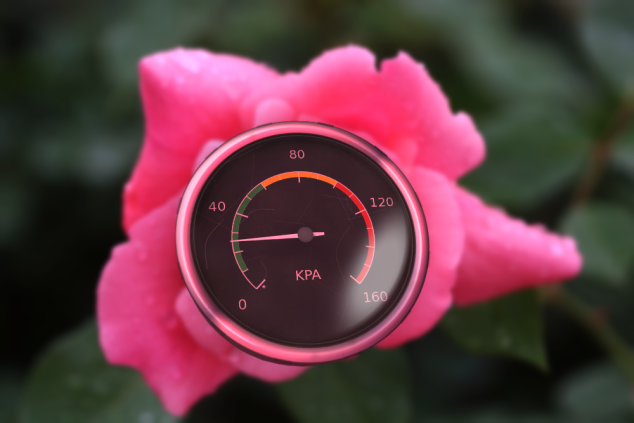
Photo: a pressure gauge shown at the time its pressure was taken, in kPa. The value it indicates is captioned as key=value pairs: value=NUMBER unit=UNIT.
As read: value=25 unit=kPa
